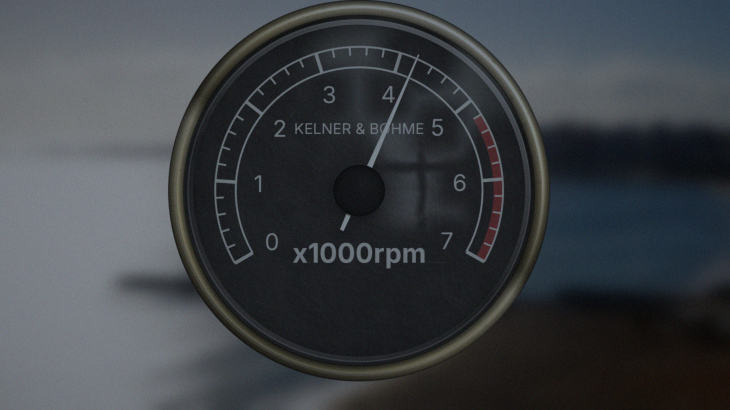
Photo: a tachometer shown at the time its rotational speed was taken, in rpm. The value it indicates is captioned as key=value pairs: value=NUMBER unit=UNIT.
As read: value=4200 unit=rpm
